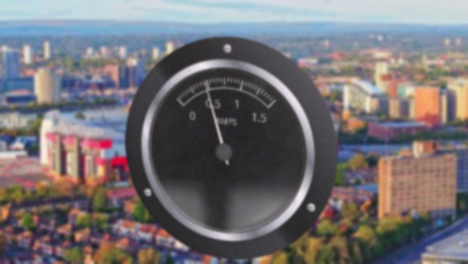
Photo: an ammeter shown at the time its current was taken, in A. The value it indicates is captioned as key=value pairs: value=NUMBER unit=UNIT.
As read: value=0.5 unit=A
